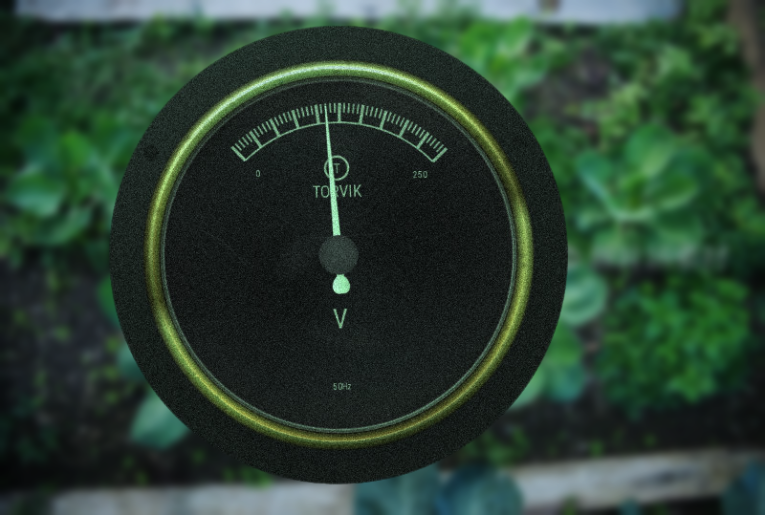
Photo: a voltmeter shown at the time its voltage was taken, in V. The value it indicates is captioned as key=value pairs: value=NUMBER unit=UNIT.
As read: value=110 unit=V
